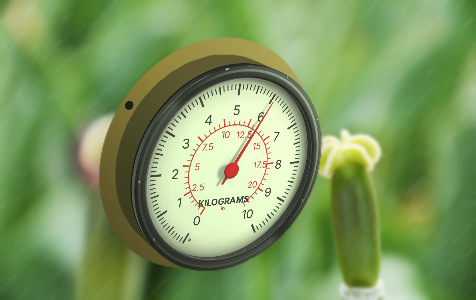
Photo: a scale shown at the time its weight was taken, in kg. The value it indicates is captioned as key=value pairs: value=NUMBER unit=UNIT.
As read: value=6 unit=kg
